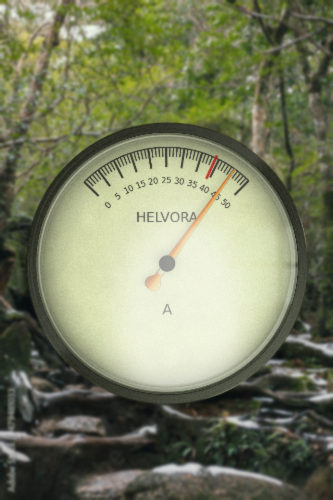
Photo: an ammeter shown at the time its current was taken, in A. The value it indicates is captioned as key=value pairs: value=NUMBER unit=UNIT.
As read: value=45 unit=A
